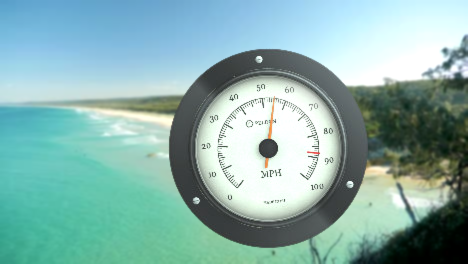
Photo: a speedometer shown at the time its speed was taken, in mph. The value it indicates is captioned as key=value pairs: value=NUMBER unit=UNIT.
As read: value=55 unit=mph
